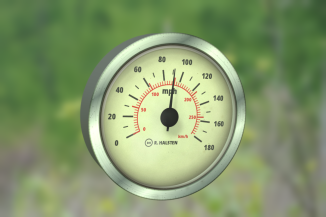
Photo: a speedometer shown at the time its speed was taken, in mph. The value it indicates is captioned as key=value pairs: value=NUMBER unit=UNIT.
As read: value=90 unit=mph
